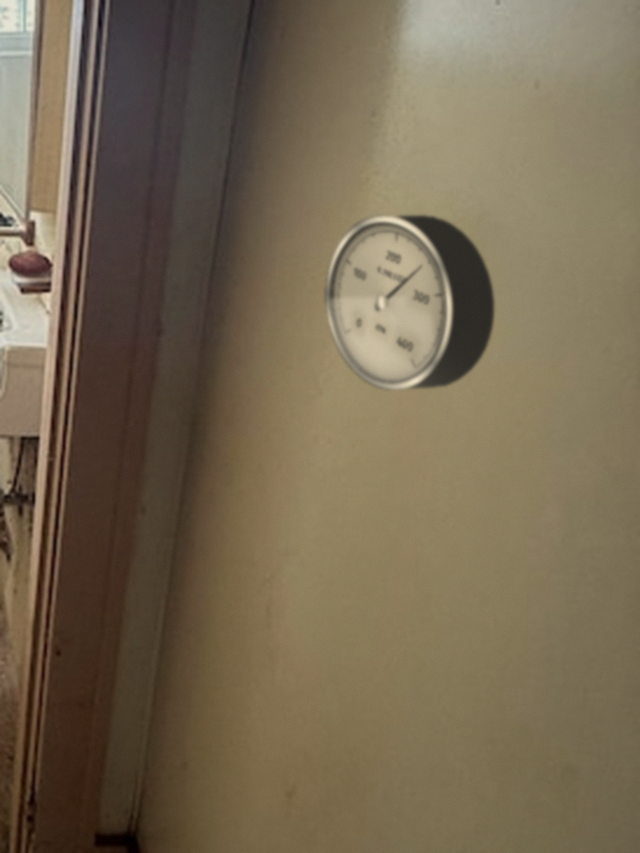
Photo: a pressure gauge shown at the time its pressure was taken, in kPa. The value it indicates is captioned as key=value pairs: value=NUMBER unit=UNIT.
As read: value=260 unit=kPa
